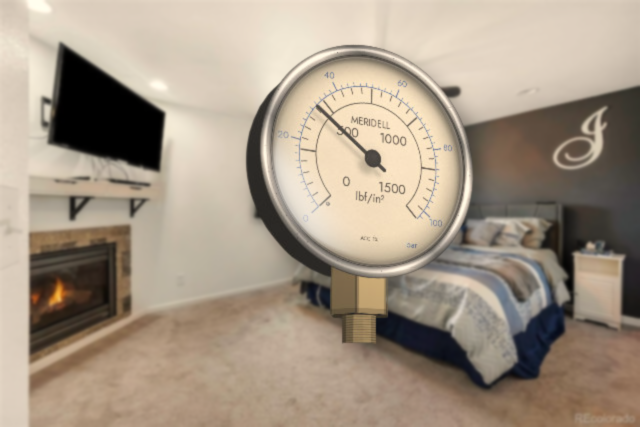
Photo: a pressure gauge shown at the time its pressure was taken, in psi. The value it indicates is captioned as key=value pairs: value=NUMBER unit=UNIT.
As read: value=450 unit=psi
